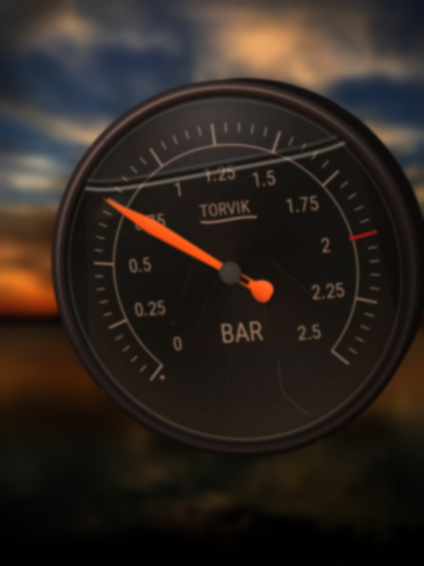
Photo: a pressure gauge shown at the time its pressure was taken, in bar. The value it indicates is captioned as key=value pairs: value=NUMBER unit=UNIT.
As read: value=0.75 unit=bar
